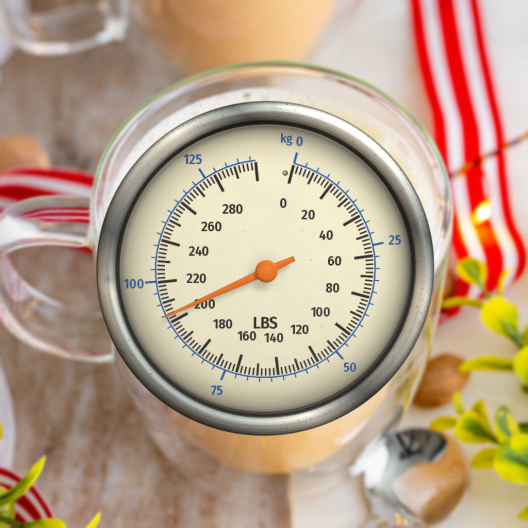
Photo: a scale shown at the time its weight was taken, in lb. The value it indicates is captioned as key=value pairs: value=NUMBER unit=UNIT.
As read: value=204 unit=lb
